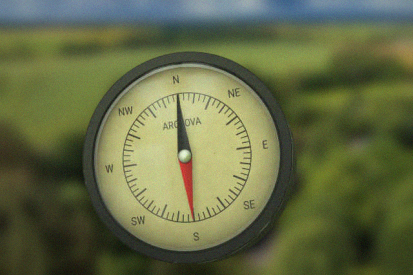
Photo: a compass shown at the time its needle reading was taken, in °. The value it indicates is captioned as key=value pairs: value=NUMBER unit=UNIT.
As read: value=180 unit=°
